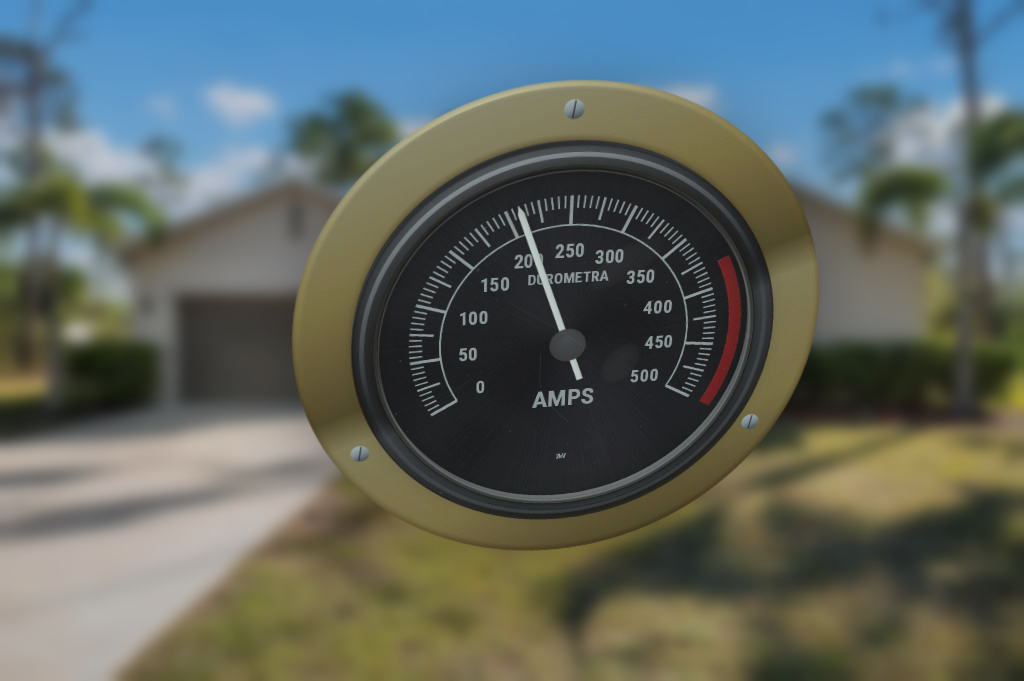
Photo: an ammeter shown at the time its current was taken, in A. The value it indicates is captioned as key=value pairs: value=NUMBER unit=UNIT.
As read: value=210 unit=A
